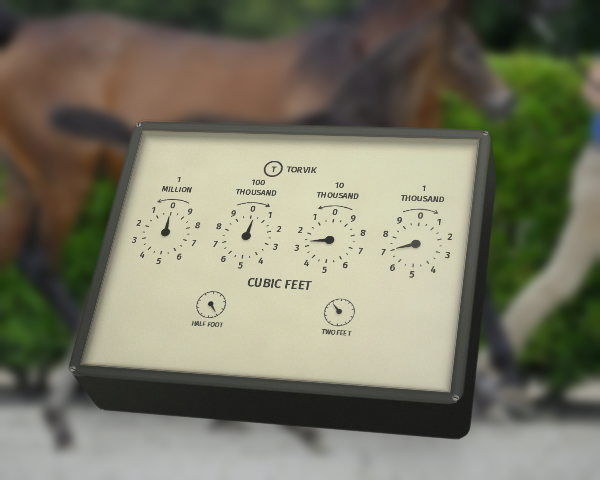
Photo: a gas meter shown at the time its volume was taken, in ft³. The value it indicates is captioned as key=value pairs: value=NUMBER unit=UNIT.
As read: value=2700 unit=ft³
